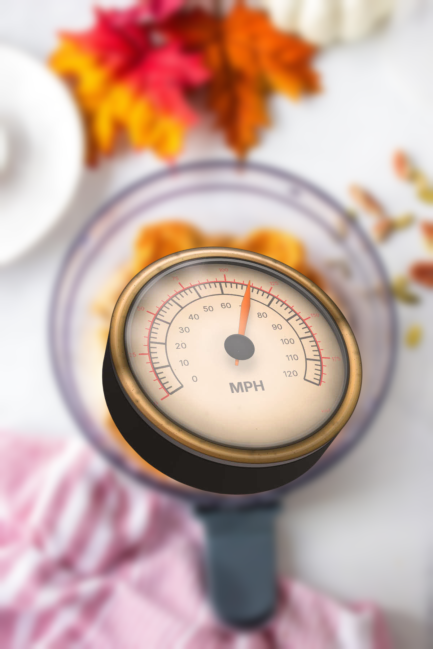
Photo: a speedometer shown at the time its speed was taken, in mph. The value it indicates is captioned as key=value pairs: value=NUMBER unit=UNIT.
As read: value=70 unit=mph
